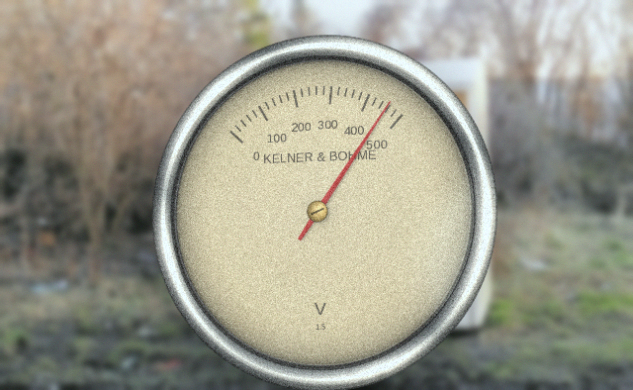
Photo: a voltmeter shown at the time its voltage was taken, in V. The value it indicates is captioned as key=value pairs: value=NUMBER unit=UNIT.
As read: value=460 unit=V
